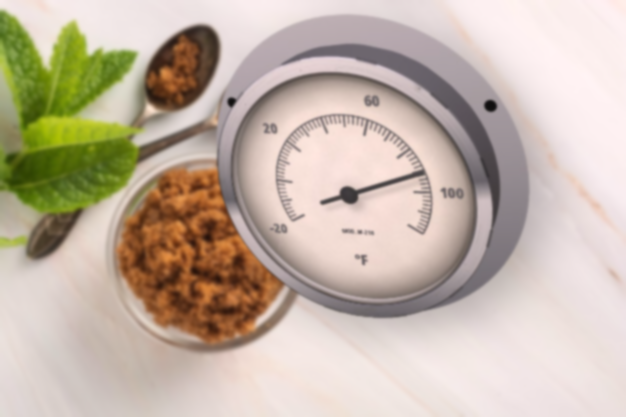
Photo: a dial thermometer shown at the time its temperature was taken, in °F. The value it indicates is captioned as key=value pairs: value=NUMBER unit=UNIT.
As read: value=90 unit=°F
